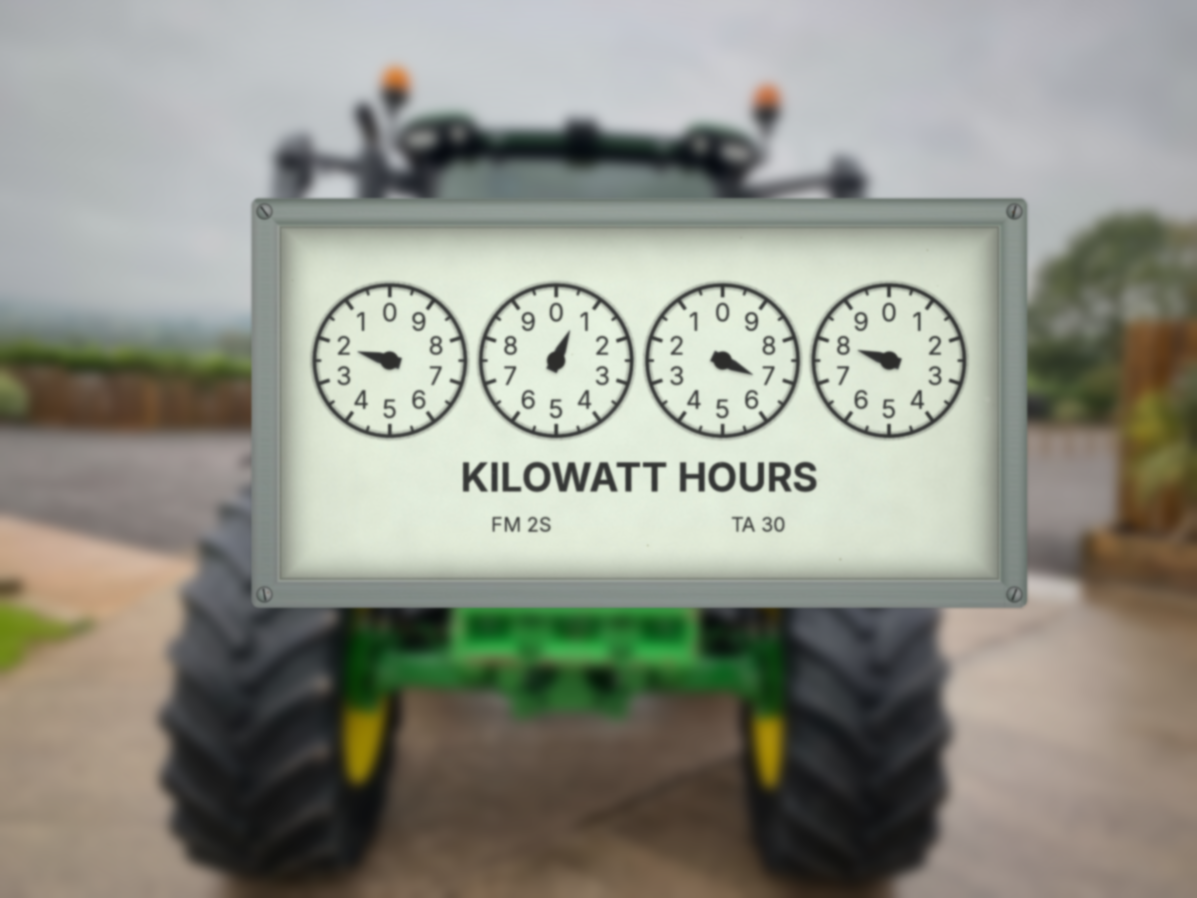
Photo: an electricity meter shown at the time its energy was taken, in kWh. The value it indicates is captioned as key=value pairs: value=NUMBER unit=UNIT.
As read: value=2068 unit=kWh
